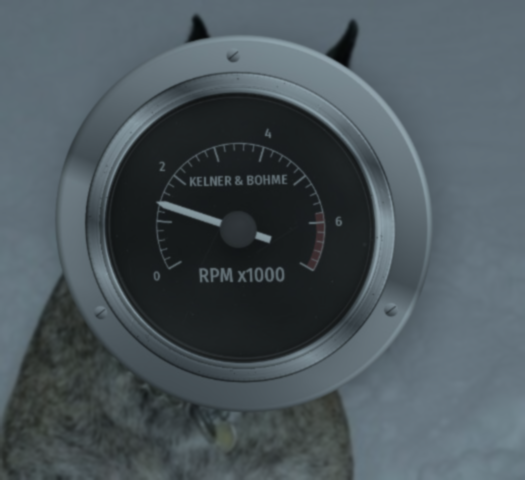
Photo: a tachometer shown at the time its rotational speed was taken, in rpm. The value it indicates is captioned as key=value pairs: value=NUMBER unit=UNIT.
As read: value=1400 unit=rpm
